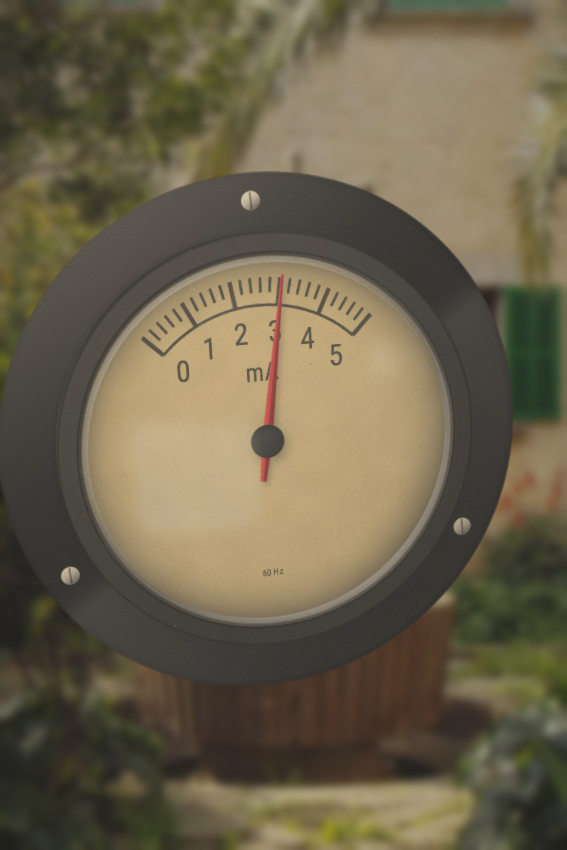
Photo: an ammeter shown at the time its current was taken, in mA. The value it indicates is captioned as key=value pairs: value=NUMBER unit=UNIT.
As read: value=3 unit=mA
